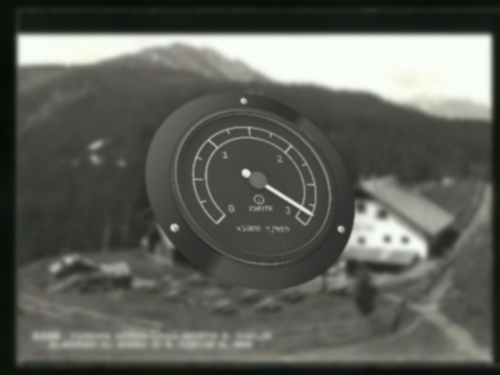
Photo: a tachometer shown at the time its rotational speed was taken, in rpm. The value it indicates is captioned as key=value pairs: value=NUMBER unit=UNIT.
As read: value=2875 unit=rpm
